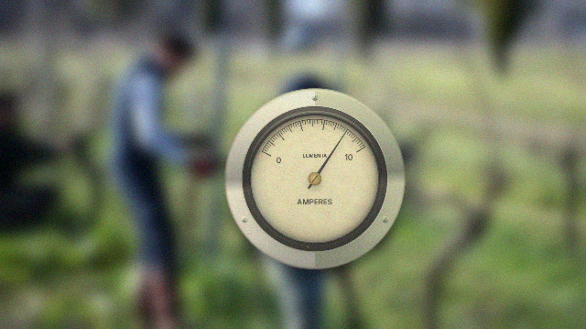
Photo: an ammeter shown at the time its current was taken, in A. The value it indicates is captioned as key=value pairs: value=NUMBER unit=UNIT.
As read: value=8 unit=A
